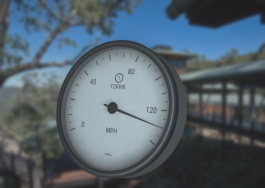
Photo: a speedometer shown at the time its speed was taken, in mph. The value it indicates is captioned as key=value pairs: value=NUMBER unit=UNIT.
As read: value=130 unit=mph
